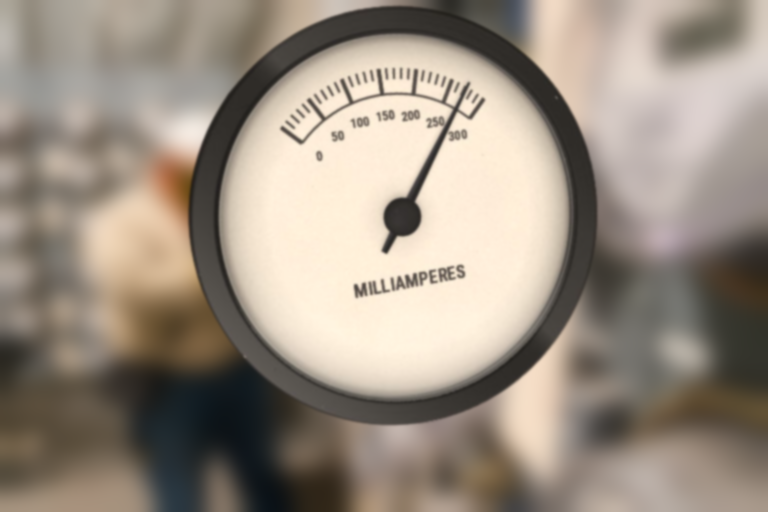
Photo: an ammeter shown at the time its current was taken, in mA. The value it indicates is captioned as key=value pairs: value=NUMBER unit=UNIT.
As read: value=270 unit=mA
